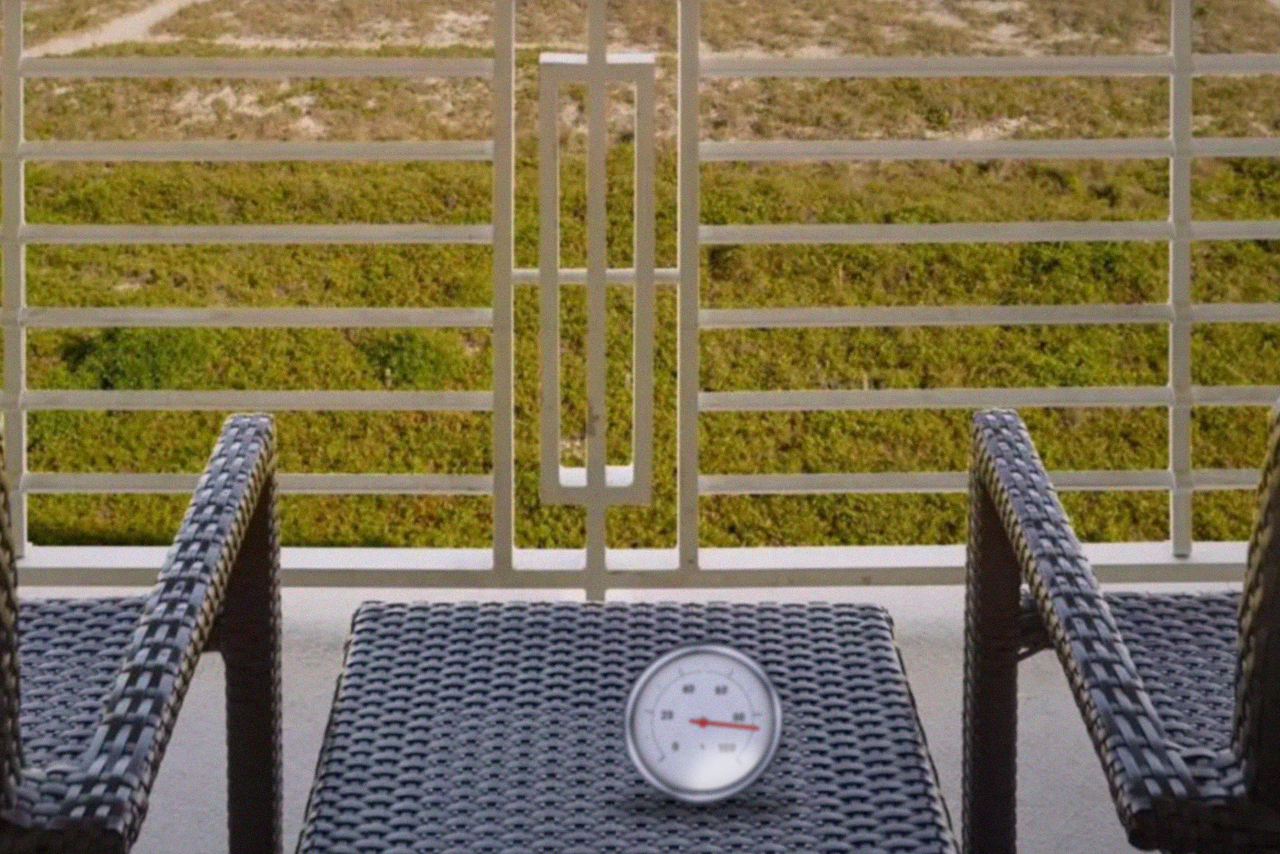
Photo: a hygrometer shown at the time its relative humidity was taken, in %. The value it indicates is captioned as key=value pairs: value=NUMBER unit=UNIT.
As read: value=85 unit=%
